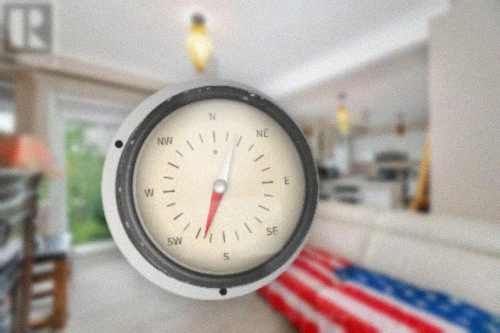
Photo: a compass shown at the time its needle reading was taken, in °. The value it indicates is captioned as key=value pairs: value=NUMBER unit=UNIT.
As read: value=202.5 unit=°
